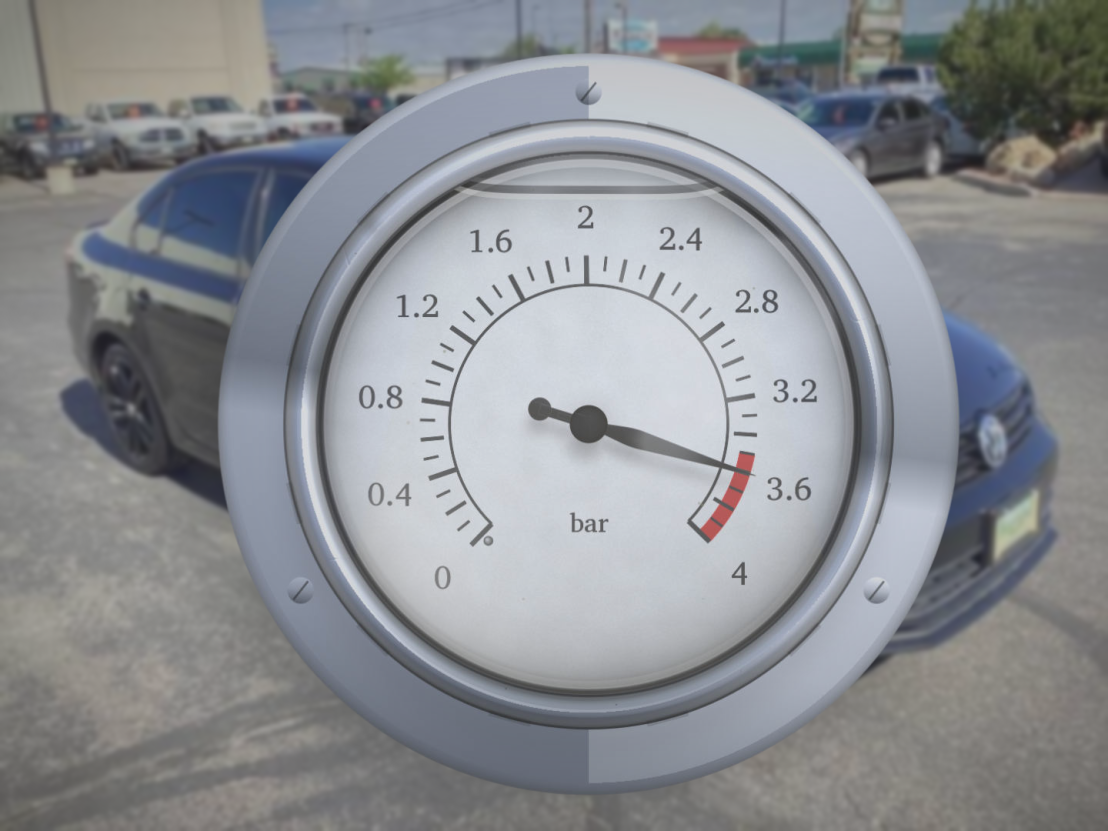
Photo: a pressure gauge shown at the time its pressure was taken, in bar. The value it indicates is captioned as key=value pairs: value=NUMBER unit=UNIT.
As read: value=3.6 unit=bar
